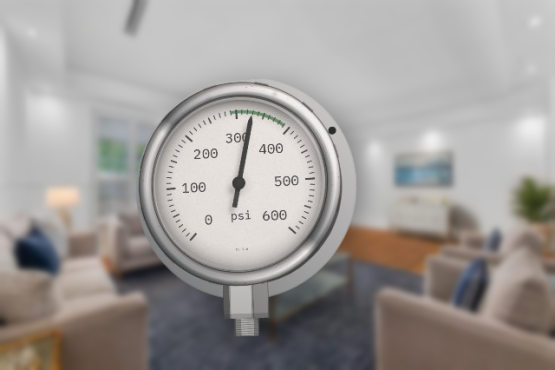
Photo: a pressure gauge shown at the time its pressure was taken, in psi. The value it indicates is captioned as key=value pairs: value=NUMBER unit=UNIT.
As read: value=330 unit=psi
